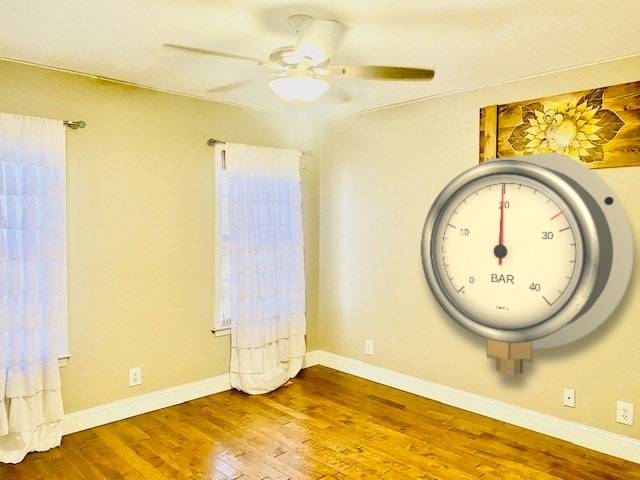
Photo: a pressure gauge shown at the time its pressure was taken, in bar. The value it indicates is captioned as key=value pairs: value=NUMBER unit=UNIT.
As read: value=20 unit=bar
